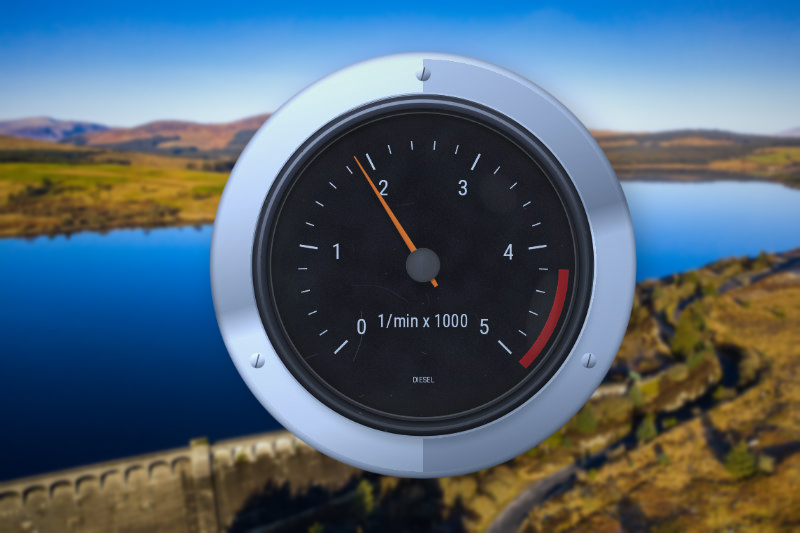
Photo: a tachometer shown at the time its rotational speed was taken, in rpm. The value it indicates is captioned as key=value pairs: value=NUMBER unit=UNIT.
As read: value=1900 unit=rpm
